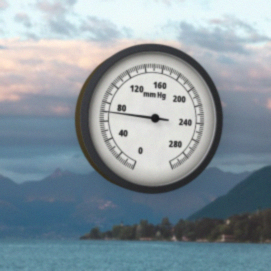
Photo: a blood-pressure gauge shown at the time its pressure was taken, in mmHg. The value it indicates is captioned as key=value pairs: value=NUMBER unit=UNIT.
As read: value=70 unit=mmHg
